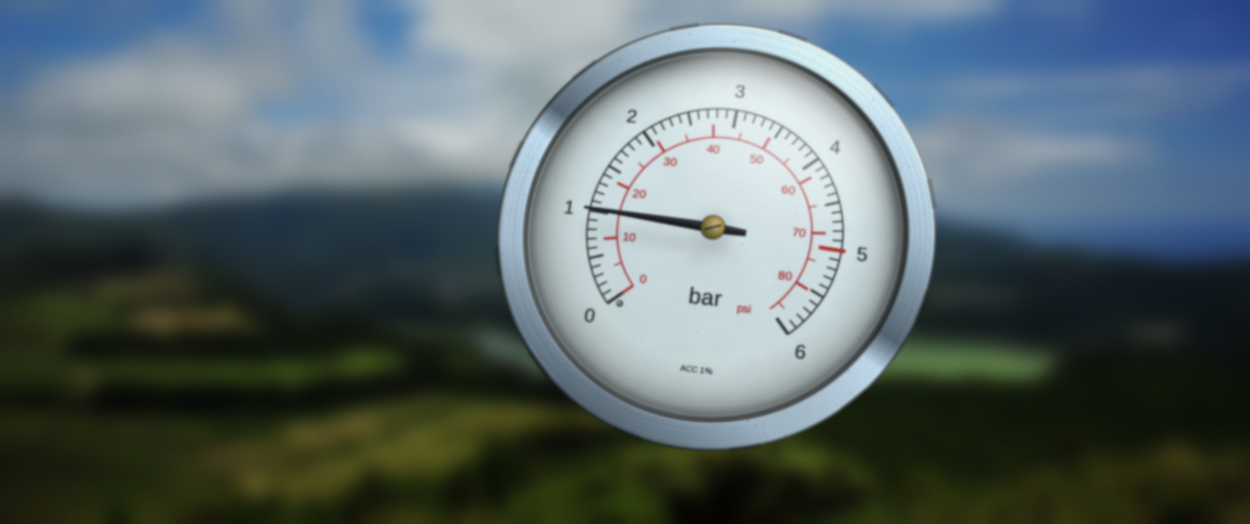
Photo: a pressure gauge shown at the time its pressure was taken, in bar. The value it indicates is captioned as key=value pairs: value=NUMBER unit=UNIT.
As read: value=1 unit=bar
